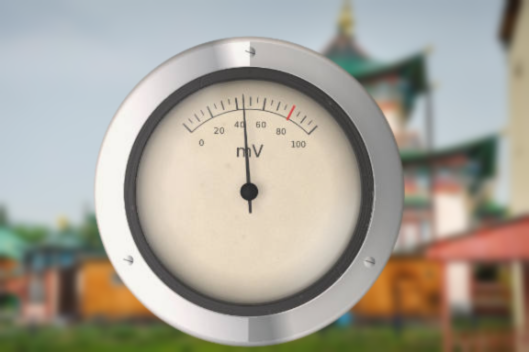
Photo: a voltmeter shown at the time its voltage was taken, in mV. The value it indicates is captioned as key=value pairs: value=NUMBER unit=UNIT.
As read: value=45 unit=mV
